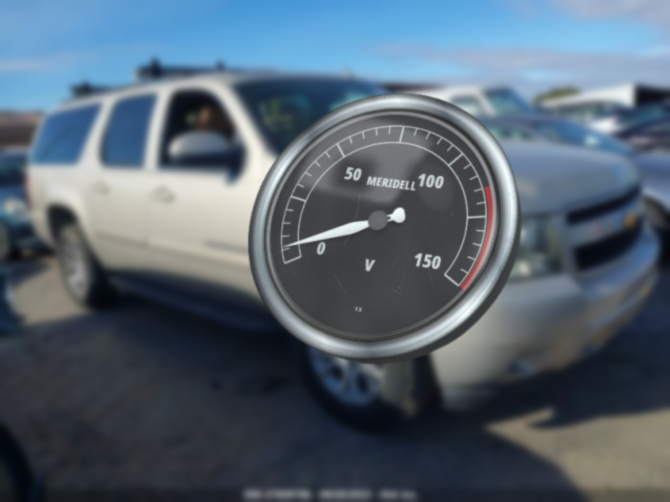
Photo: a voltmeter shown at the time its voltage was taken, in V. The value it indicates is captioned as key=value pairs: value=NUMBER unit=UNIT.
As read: value=5 unit=V
